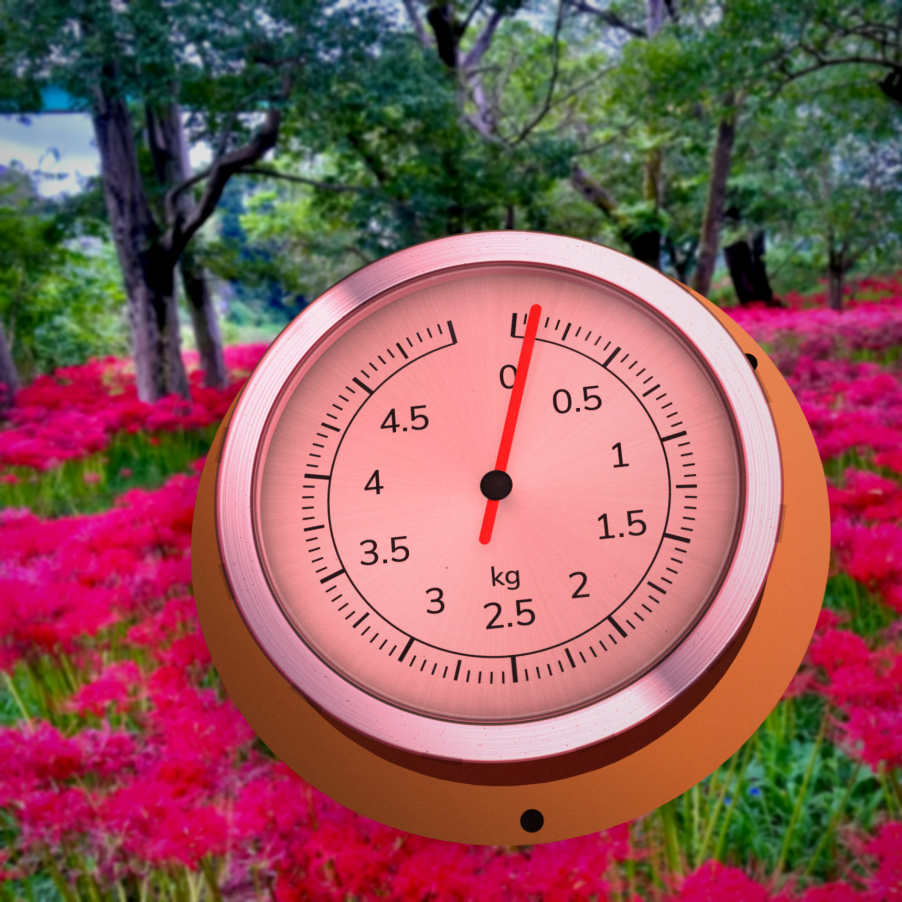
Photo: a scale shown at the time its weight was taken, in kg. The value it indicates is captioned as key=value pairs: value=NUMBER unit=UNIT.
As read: value=0.1 unit=kg
